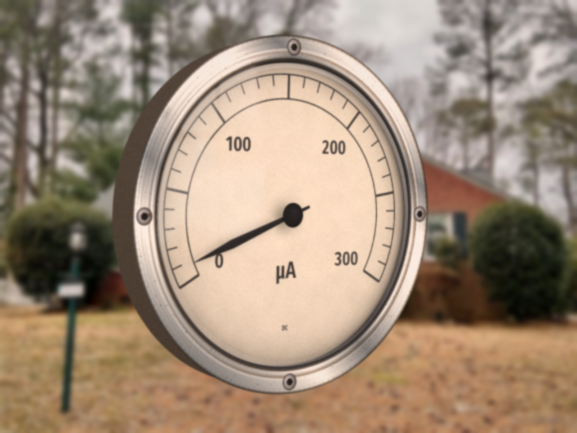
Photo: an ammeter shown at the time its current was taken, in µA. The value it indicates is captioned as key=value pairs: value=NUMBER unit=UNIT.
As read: value=10 unit=µA
